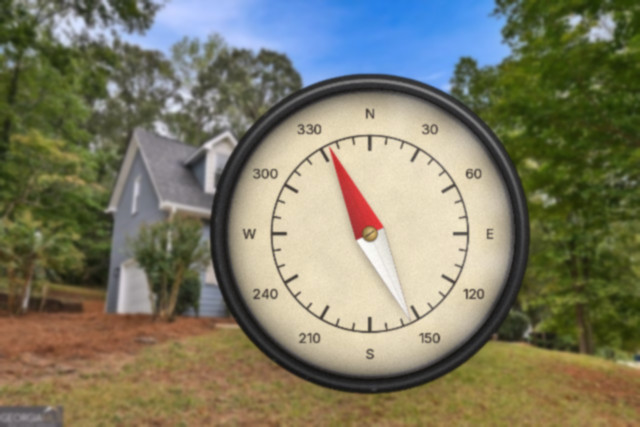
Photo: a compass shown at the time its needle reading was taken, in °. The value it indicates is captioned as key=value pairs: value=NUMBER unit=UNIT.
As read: value=335 unit=°
